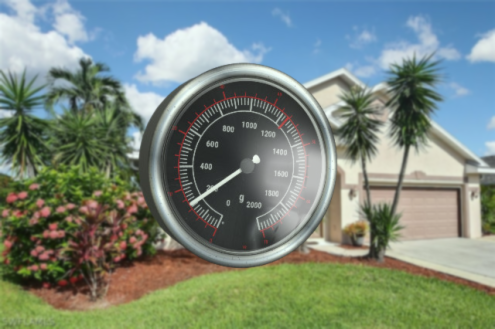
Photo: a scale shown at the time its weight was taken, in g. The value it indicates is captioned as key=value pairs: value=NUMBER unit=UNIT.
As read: value=200 unit=g
